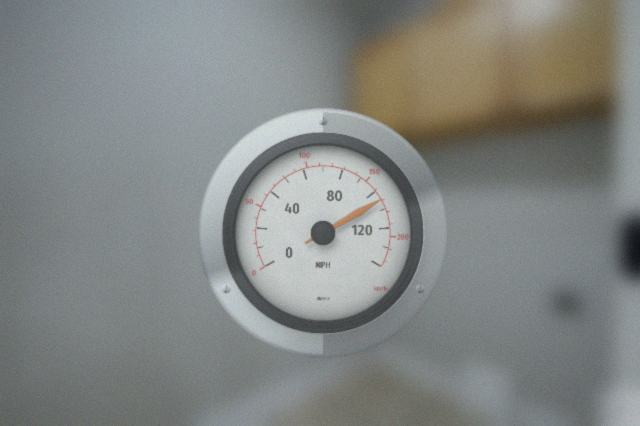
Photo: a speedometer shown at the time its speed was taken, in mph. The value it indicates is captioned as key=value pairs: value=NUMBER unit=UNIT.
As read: value=105 unit=mph
